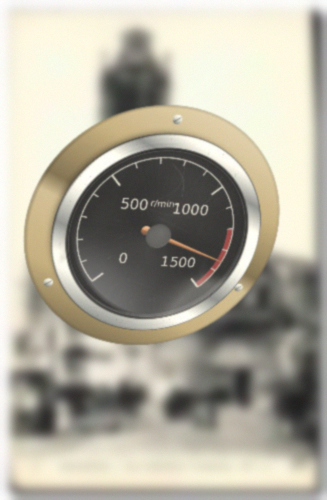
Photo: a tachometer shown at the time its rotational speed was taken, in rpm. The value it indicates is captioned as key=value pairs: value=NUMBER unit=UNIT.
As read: value=1350 unit=rpm
